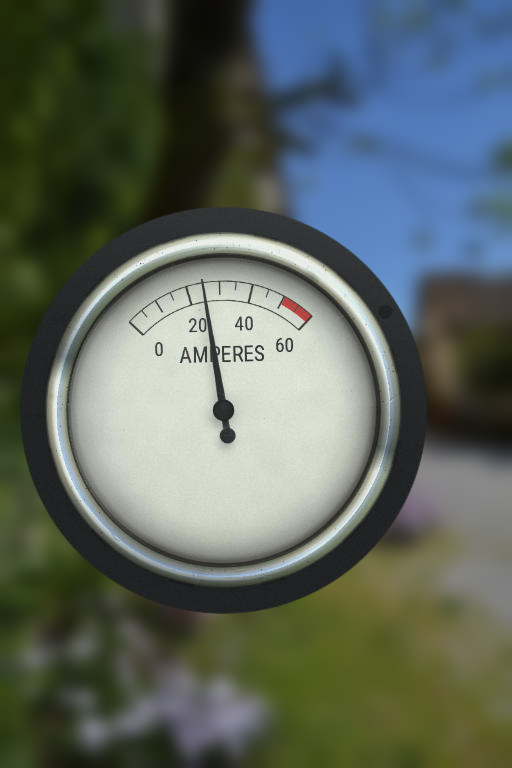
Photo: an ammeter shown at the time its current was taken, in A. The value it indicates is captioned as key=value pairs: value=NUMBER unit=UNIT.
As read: value=25 unit=A
